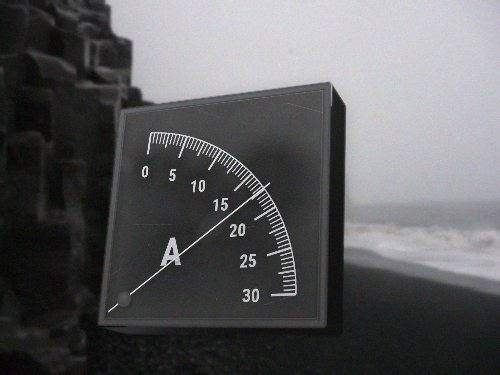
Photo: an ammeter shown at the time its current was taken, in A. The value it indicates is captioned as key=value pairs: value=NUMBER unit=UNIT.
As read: value=17.5 unit=A
